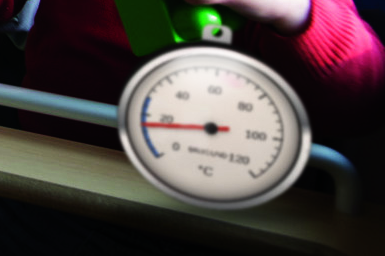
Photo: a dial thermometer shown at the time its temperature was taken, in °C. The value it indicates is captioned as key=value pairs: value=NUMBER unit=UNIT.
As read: value=16 unit=°C
